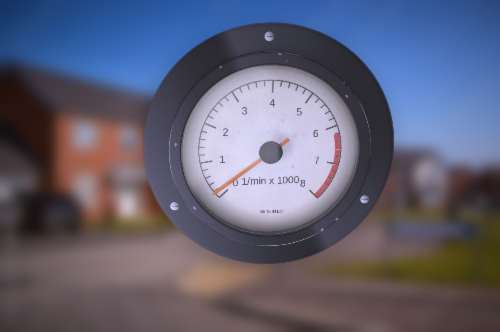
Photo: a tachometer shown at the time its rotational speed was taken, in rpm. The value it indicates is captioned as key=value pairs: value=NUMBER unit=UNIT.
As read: value=200 unit=rpm
